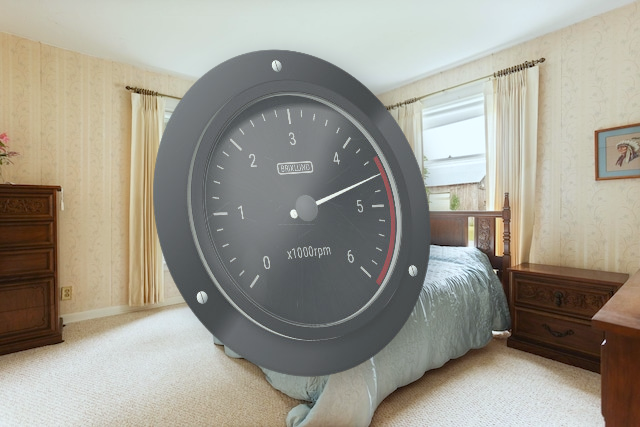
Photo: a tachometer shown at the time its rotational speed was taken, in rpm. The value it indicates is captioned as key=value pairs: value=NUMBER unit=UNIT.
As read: value=4600 unit=rpm
